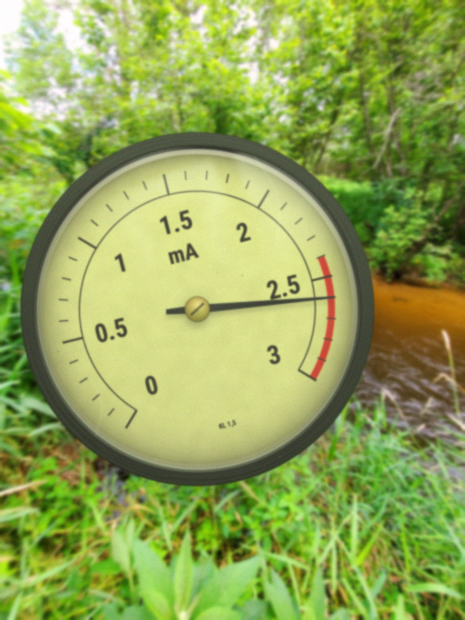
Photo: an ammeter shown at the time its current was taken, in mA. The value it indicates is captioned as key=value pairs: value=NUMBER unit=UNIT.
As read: value=2.6 unit=mA
